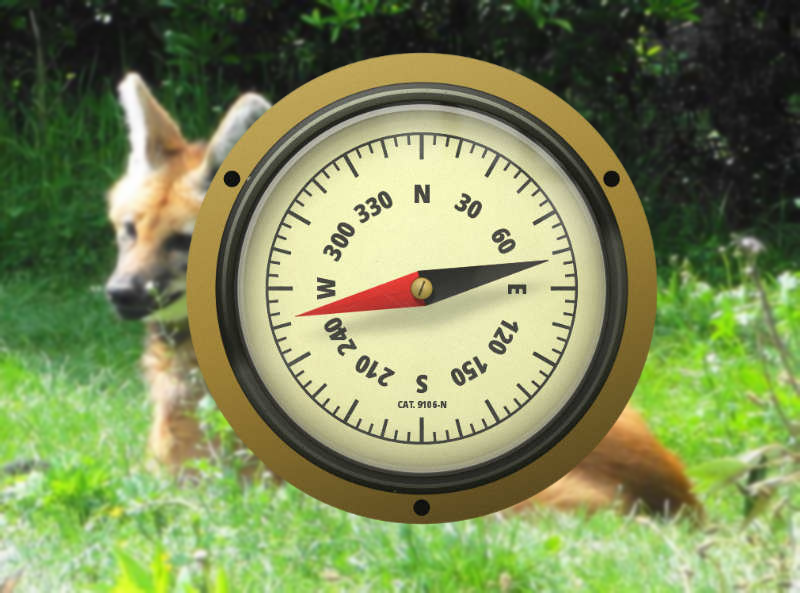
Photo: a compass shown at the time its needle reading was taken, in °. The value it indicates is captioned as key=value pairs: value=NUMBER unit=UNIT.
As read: value=257.5 unit=°
